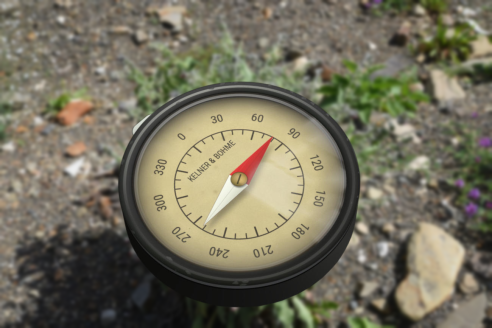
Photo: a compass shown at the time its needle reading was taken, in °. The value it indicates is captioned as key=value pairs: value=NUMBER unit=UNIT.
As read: value=80 unit=°
